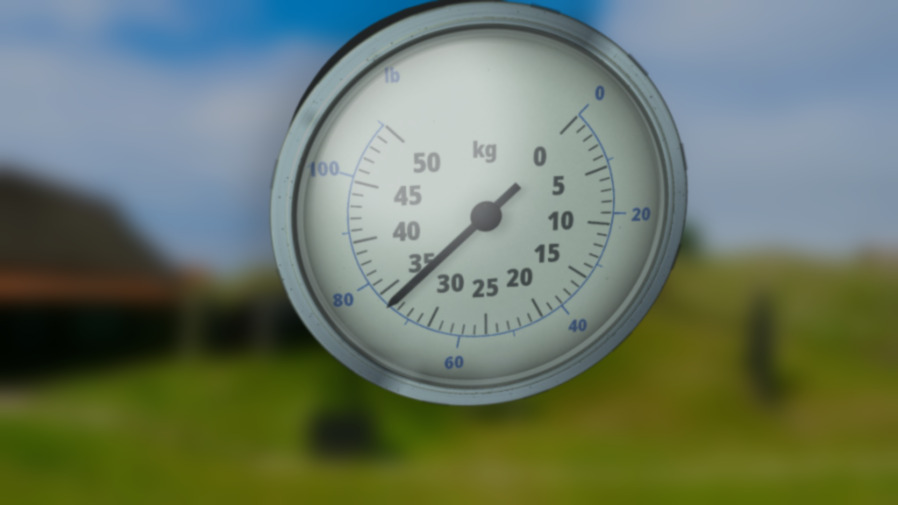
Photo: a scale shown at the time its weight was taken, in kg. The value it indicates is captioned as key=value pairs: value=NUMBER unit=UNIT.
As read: value=34 unit=kg
